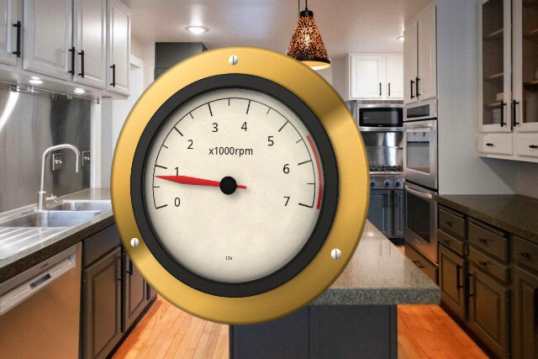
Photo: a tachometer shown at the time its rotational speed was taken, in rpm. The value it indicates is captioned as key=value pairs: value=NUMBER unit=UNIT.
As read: value=750 unit=rpm
